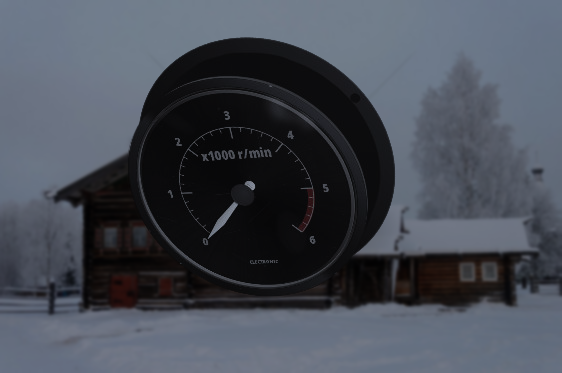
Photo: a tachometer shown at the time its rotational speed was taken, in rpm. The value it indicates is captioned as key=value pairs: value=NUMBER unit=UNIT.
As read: value=0 unit=rpm
